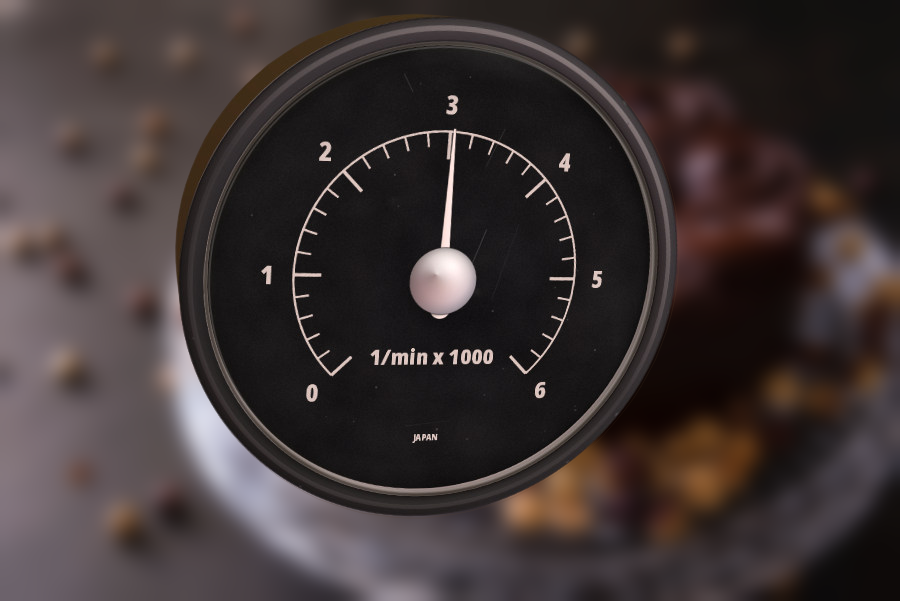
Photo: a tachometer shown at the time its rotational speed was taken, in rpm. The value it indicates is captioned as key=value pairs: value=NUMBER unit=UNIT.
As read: value=3000 unit=rpm
